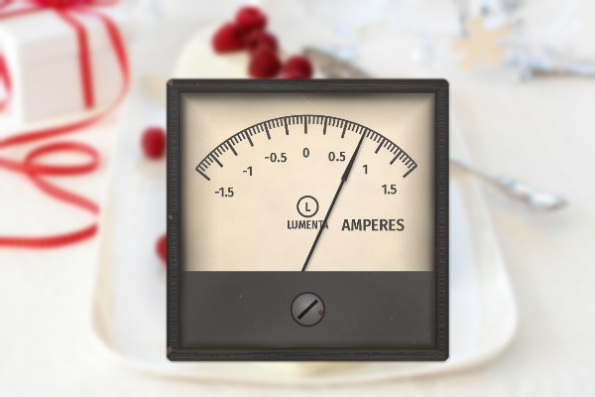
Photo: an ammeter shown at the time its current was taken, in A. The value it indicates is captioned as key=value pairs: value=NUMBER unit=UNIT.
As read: value=0.75 unit=A
